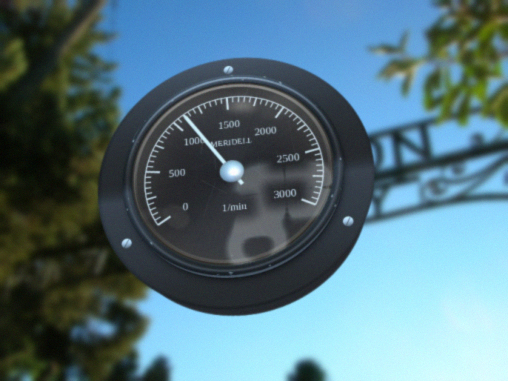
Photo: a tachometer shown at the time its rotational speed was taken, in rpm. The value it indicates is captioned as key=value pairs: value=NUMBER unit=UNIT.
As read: value=1100 unit=rpm
